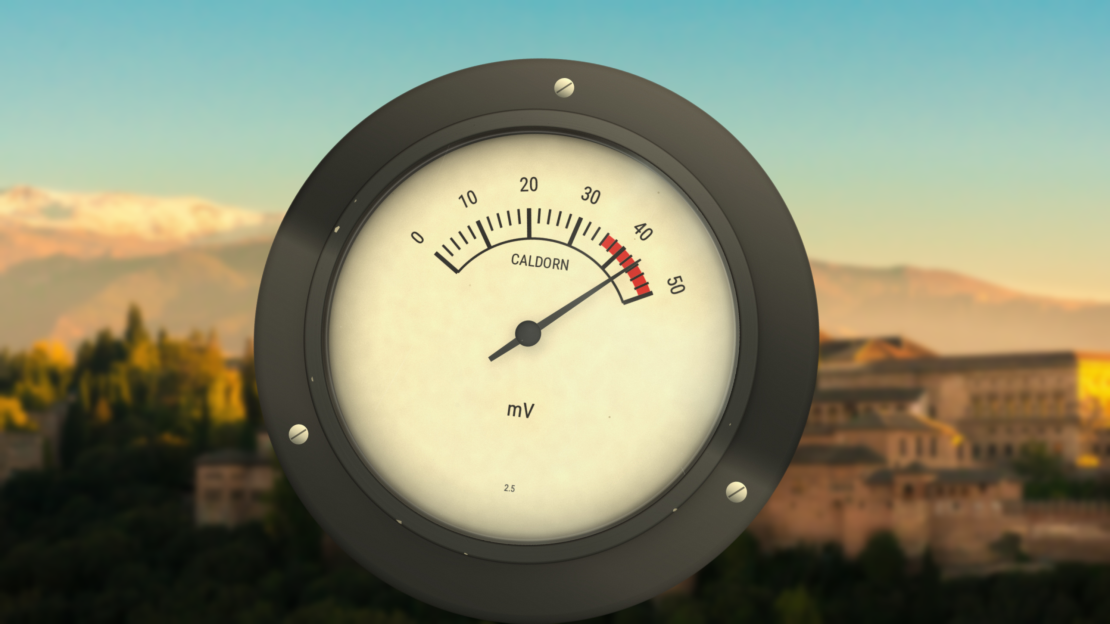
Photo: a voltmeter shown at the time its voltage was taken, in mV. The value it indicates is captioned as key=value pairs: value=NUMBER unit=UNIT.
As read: value=44 unit=mV
